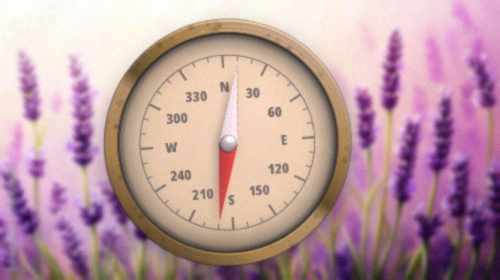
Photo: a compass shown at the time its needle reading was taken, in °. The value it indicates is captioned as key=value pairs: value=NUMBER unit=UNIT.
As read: value=190 unit=°
